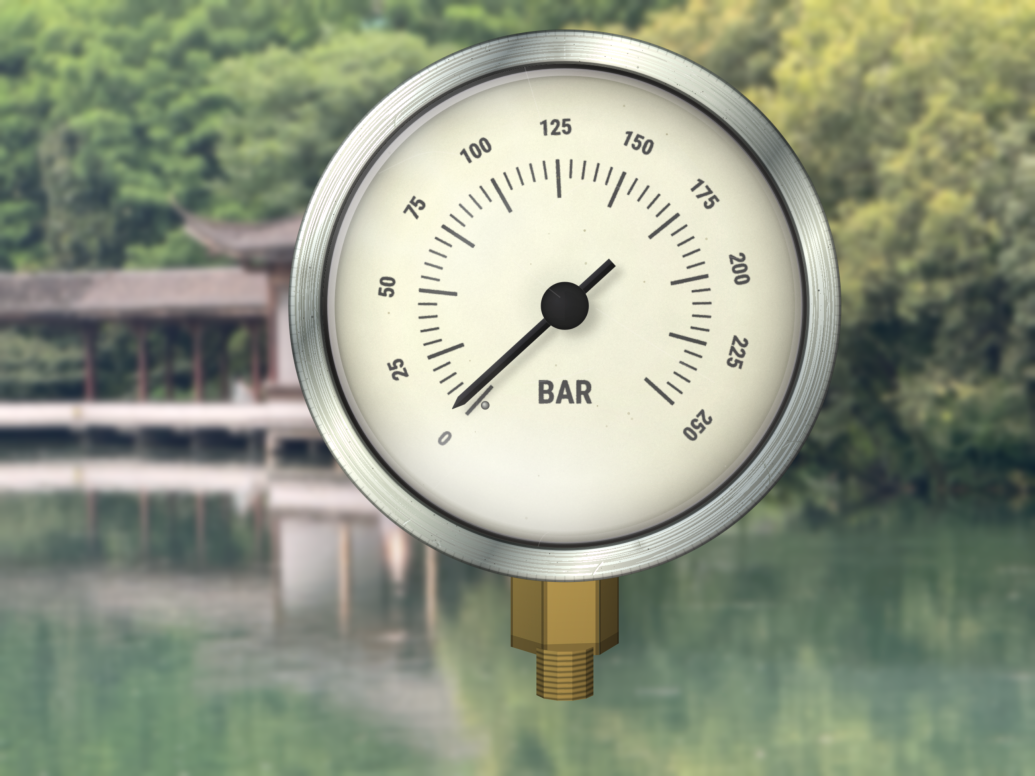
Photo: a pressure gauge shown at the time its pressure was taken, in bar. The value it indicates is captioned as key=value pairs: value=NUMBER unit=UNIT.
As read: value=5 unit=bar
